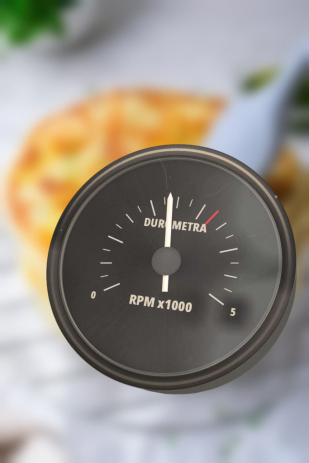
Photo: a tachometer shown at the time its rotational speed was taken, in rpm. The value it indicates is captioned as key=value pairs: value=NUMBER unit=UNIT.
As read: value=2375 unit=rpm
